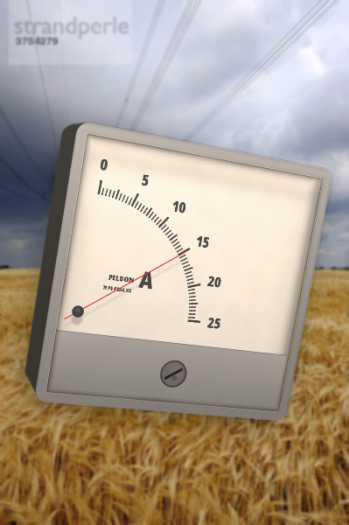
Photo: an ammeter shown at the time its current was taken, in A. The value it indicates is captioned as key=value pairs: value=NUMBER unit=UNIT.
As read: value=15 unit=A
